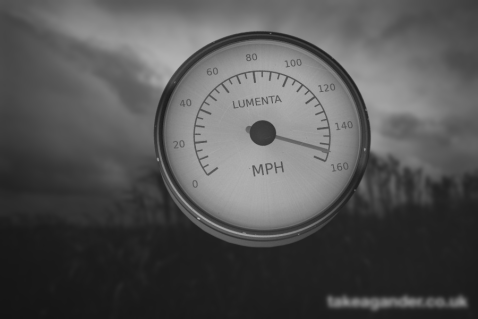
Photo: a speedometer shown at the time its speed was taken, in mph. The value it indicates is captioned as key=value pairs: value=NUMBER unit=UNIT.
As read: value=155 unit=mph
